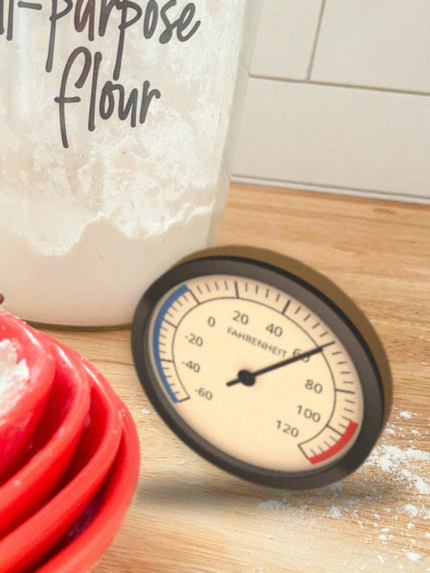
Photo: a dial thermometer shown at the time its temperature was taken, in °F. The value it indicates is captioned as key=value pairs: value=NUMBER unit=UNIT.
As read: value=60 unit=°F
